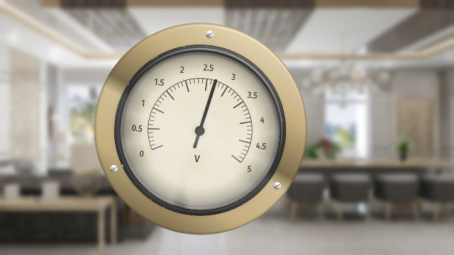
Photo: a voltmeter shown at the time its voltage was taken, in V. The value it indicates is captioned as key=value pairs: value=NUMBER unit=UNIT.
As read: value=2.7 unit=V
